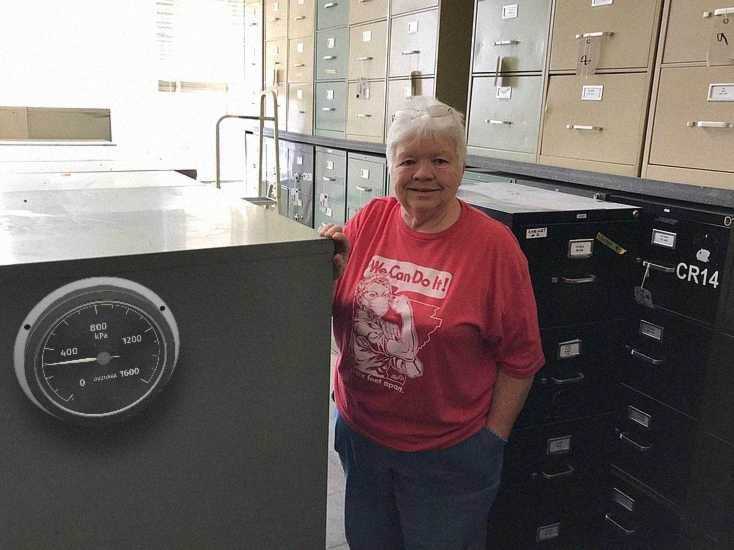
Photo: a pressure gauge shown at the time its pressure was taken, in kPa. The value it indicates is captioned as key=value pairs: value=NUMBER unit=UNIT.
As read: value=300 unit=kPa
